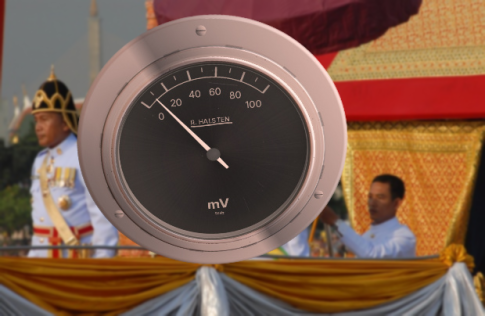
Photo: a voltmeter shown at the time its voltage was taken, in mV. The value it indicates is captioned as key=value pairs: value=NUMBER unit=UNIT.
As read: value=10 unit=mV
